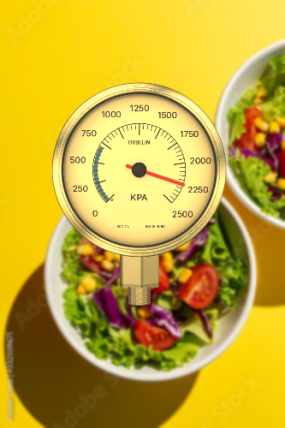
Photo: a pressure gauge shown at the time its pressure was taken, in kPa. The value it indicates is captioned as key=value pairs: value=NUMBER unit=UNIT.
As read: value=2250 unit=kPa
